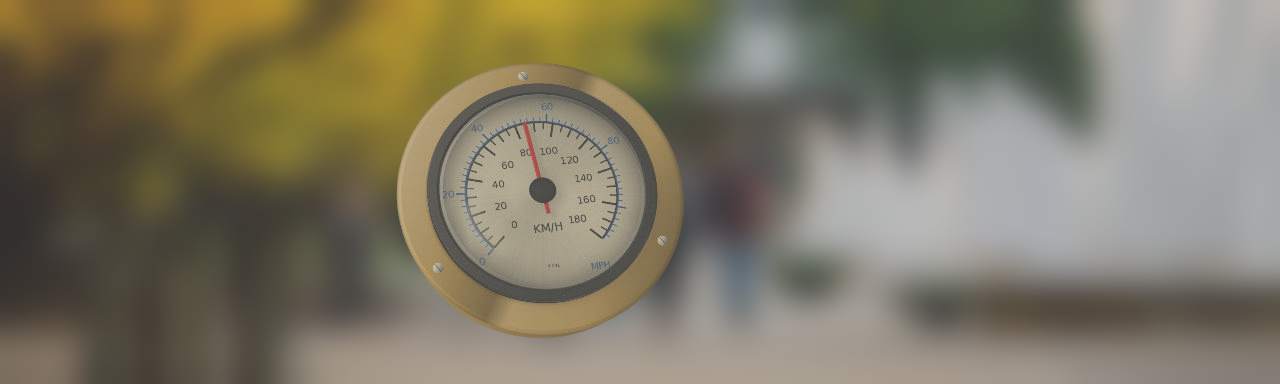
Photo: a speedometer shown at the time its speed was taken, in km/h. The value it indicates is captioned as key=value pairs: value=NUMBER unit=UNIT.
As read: value=85 unit=km/h
